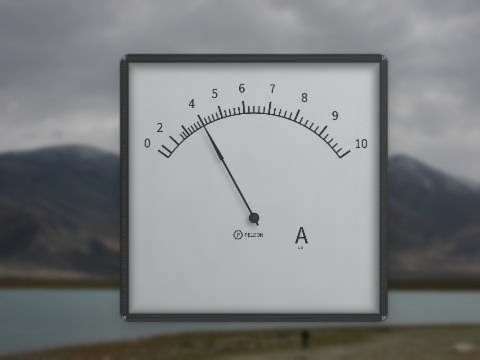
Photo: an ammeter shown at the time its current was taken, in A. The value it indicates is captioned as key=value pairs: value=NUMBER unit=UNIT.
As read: value=4 unit=A
